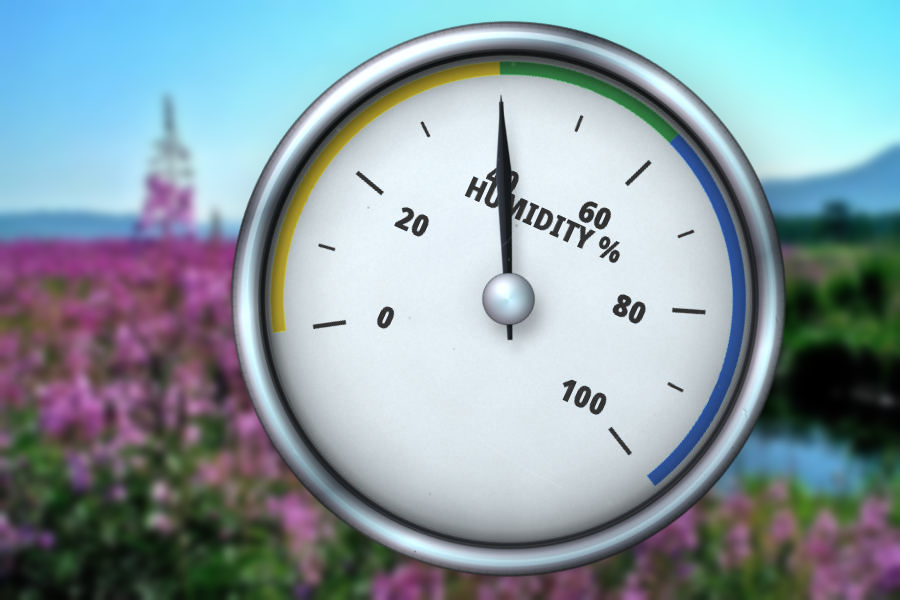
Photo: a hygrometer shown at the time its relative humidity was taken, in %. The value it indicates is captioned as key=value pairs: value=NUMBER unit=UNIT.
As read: value=40 unit=%
